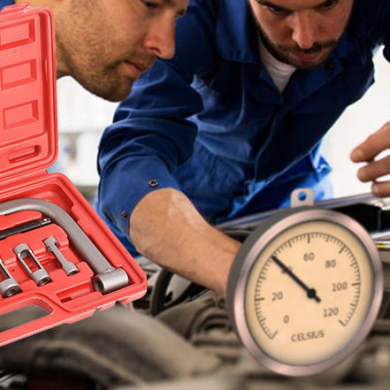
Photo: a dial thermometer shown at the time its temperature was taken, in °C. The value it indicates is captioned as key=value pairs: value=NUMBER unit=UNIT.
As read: value=40 unit=°C
